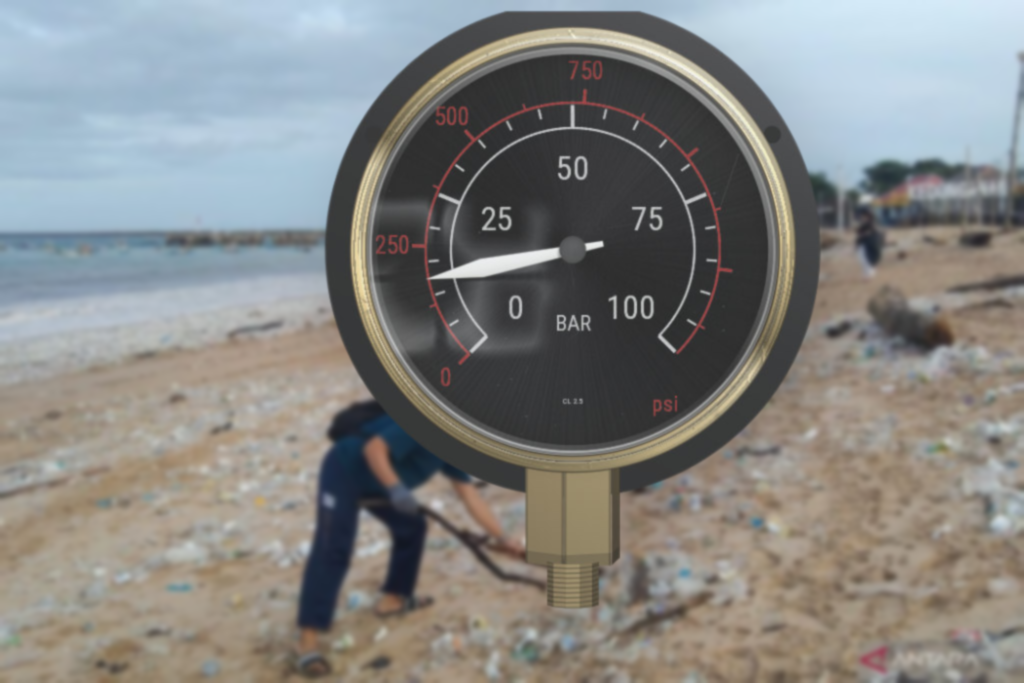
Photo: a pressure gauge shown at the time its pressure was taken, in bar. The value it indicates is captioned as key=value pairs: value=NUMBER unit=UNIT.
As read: value=12.5 unit=bar
